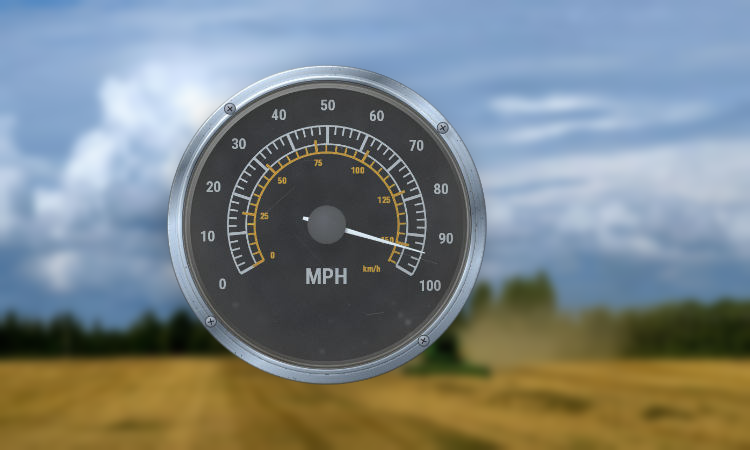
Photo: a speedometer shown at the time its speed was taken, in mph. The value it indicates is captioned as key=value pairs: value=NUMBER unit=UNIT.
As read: value=94 unit=mph
